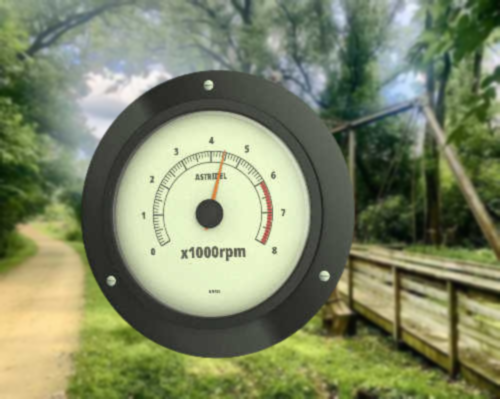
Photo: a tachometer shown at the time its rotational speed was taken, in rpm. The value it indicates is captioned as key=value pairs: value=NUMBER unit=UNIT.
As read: value=4500 unit=rpm
